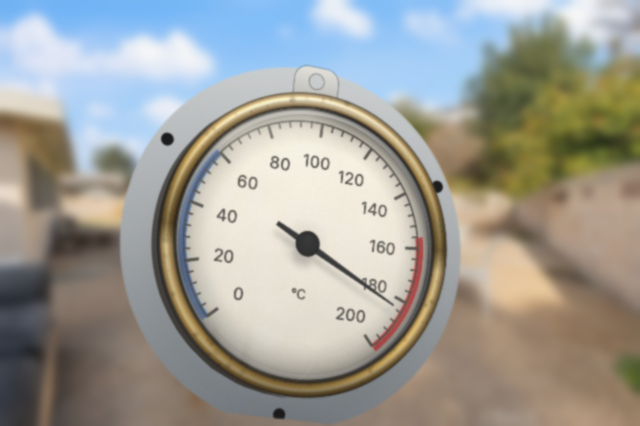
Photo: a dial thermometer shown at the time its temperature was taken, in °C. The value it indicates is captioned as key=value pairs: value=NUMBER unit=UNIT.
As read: value=184 unit=°C
